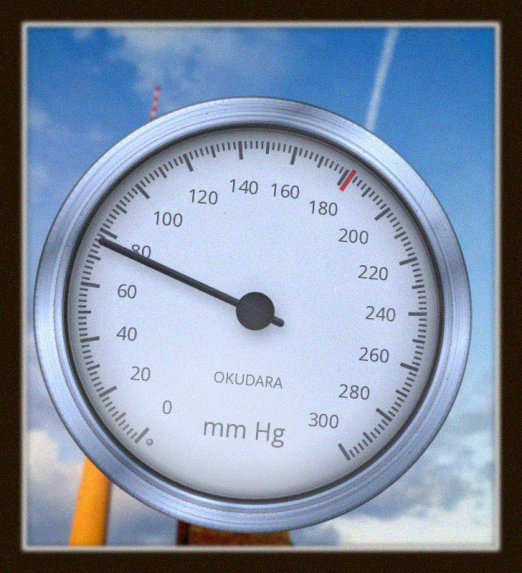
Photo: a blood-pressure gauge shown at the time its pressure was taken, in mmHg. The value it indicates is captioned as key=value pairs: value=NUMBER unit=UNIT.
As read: value=76 unit=mmHg
